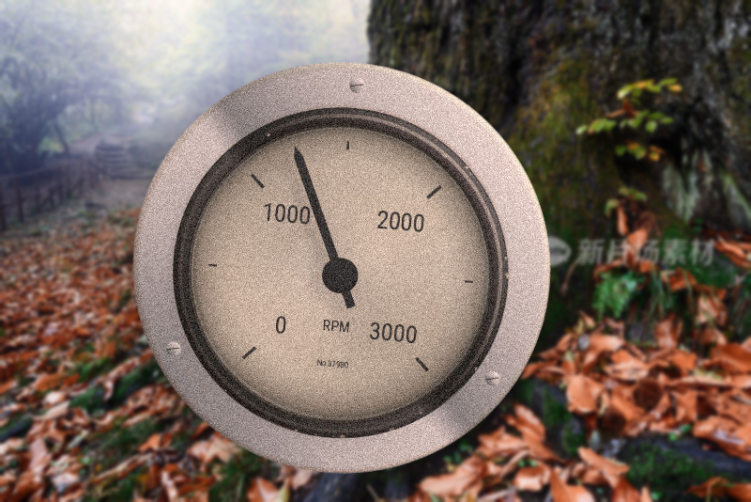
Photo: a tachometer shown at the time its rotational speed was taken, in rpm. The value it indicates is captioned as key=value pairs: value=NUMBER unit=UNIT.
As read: value=1250 unit=rpm
